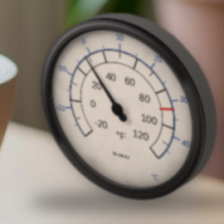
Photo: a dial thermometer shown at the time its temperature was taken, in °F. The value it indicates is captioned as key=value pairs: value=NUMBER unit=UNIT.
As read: value=30 unit=°F
